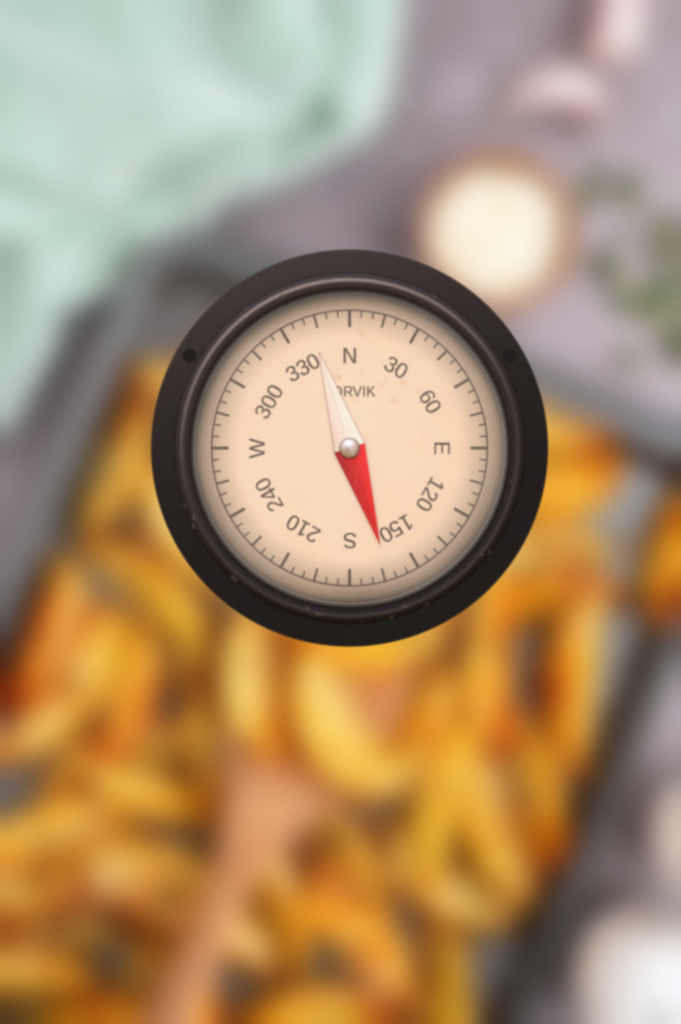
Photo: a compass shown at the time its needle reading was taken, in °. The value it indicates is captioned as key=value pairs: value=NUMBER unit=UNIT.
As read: value=162.5 unit=°
